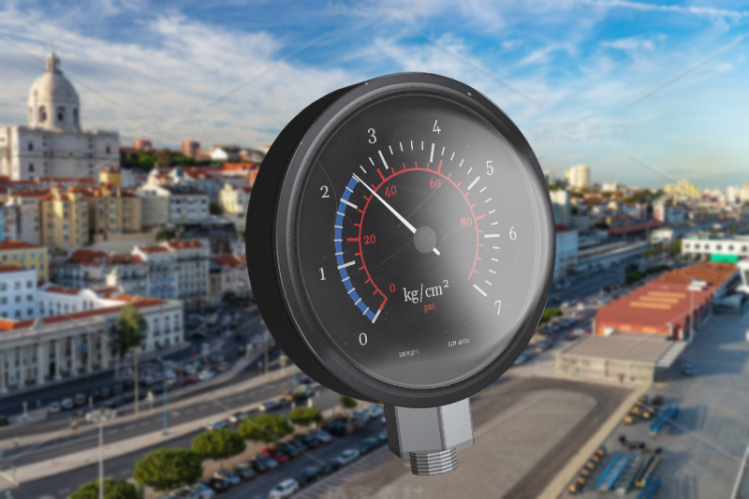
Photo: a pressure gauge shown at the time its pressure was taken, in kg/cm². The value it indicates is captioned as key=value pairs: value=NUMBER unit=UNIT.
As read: value=2.4 unit=kg/cm²
